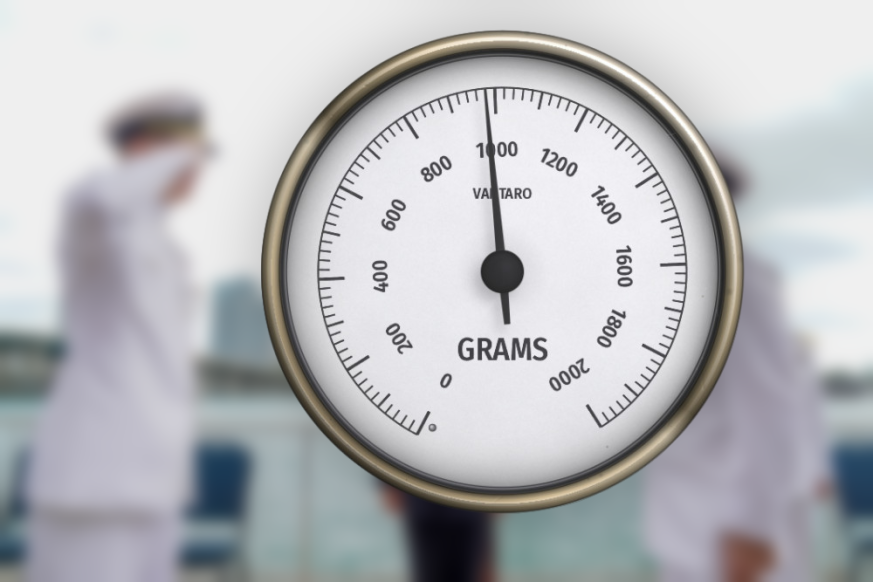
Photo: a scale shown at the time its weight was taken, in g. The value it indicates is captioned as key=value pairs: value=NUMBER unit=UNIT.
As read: value=980 unit=g
